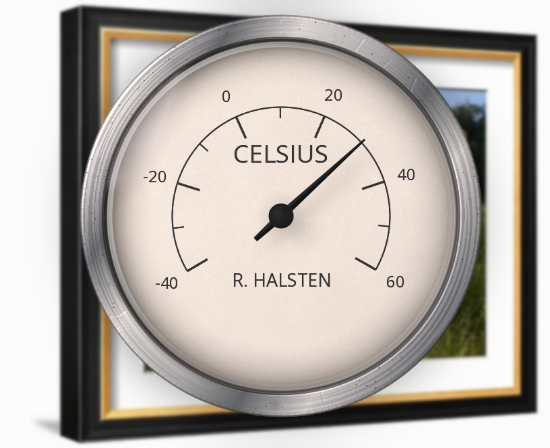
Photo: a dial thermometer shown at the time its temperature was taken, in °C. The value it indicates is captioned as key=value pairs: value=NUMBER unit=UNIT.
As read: value=30 unit=°C
